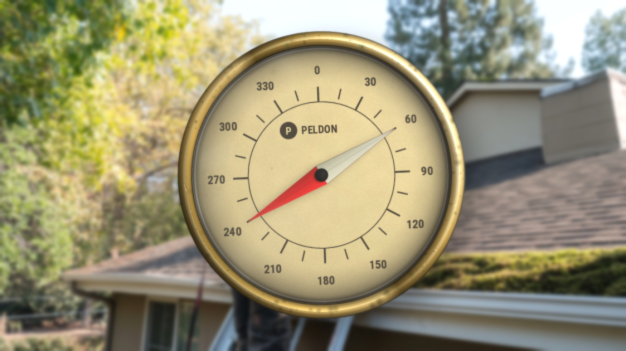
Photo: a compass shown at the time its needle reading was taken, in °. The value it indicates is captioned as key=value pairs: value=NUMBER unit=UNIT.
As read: value=240 unit=°
